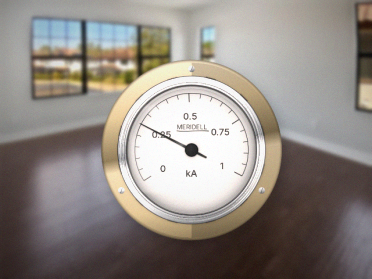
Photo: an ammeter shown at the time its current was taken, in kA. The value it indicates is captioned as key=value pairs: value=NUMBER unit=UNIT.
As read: value=0.25 unit=kA
